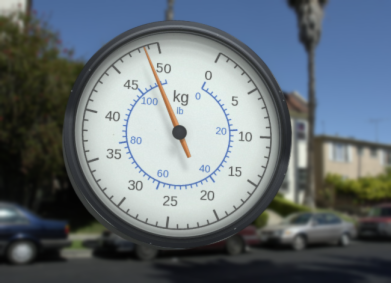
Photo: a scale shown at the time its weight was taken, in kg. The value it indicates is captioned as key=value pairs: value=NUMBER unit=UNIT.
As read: value=48.5 unit=kg
